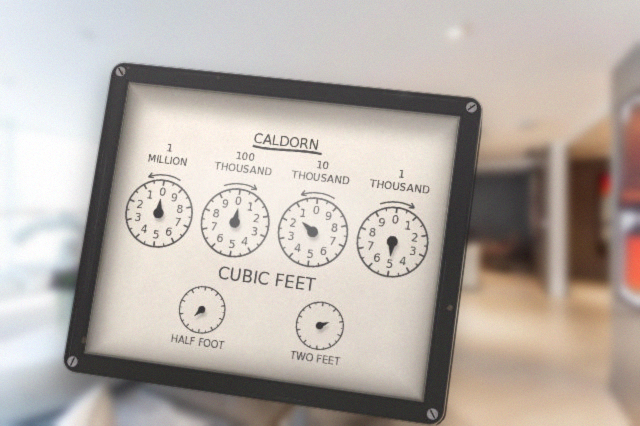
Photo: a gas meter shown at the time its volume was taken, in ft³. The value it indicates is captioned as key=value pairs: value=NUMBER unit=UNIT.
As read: value=1500 unit=ft³
